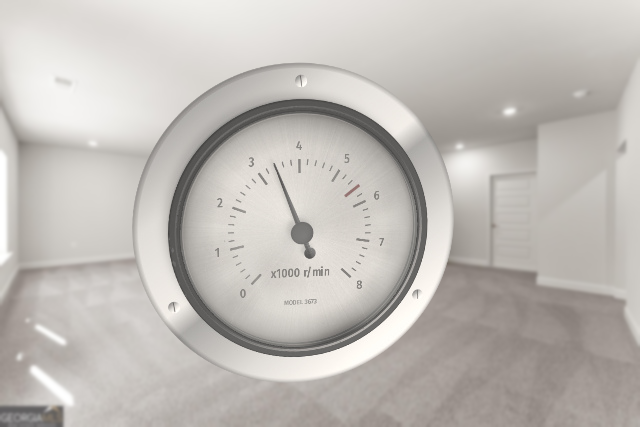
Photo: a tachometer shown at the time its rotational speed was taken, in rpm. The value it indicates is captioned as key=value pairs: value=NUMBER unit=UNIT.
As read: value=3400 unit=rpm
